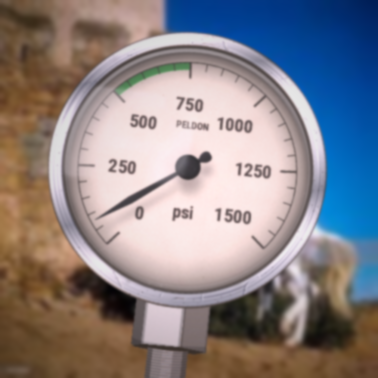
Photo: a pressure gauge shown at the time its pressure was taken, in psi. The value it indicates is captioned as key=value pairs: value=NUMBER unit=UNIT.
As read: value=75 unit=psi
